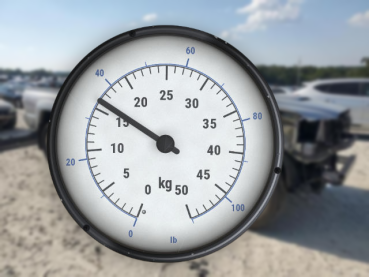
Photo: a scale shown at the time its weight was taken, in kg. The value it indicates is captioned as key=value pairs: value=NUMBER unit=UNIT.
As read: value=16 unit=kg
